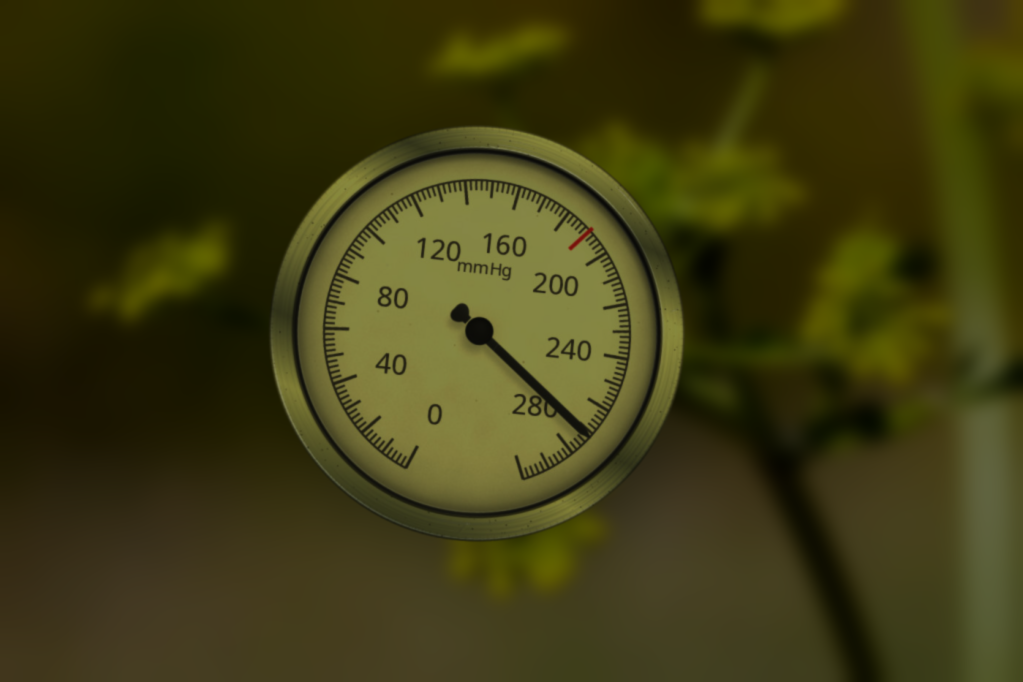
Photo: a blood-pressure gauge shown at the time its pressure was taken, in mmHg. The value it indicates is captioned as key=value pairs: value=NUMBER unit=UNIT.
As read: value=272 unit=mmHg
